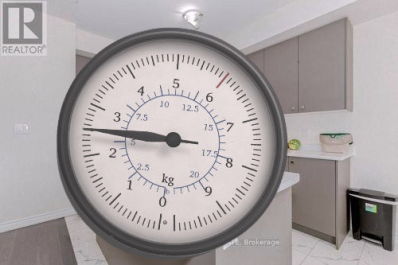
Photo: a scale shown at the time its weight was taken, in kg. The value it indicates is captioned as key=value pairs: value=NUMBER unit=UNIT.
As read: value=2.5 unit=kg
